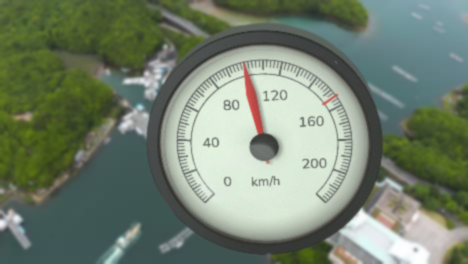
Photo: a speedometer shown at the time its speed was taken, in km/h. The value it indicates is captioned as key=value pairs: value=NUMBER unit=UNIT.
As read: value=100 unit=km/h
